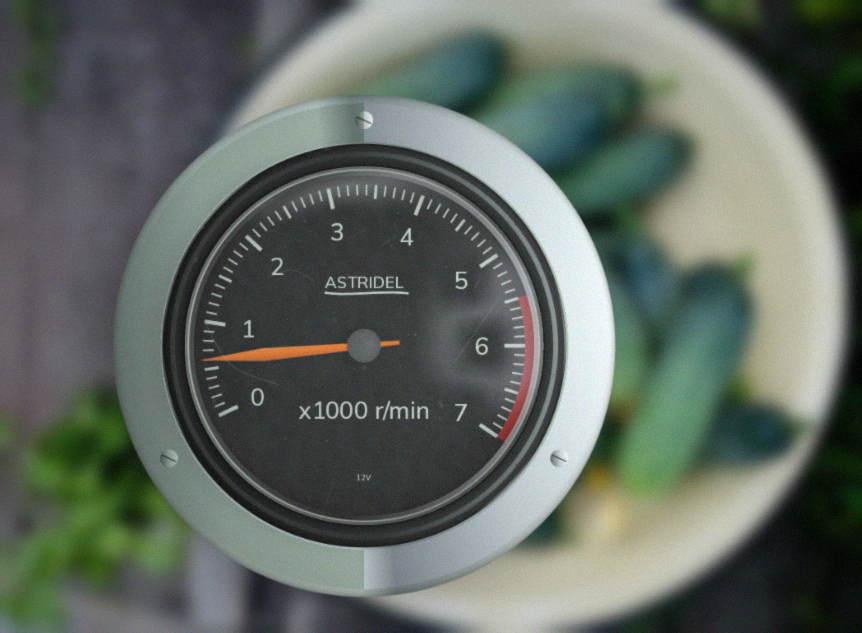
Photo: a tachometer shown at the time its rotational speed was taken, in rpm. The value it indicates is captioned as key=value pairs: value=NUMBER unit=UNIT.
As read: value=600 unit=rpm
